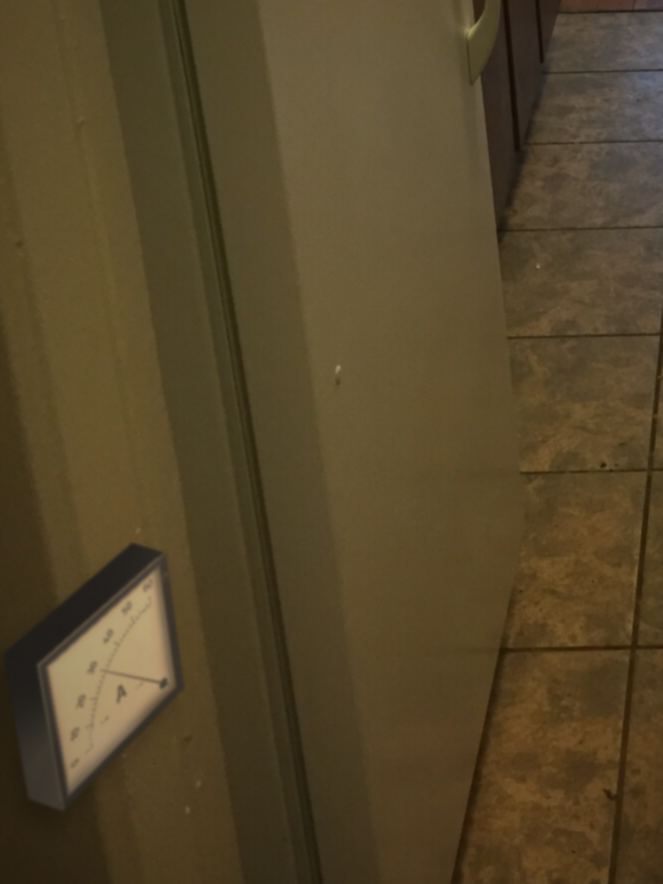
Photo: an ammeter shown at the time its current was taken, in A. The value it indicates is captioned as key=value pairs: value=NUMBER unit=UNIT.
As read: value=30 unit=A
